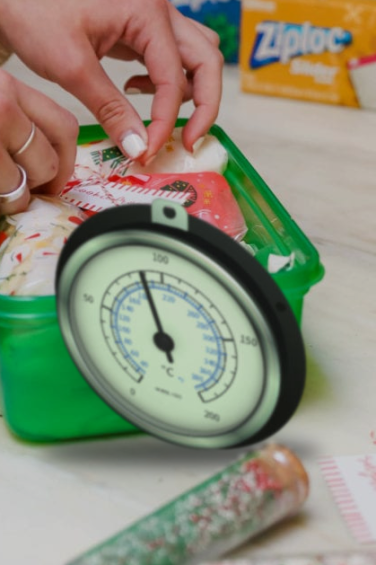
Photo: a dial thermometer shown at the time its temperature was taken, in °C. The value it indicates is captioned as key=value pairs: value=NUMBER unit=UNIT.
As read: value=90 unit=°C
